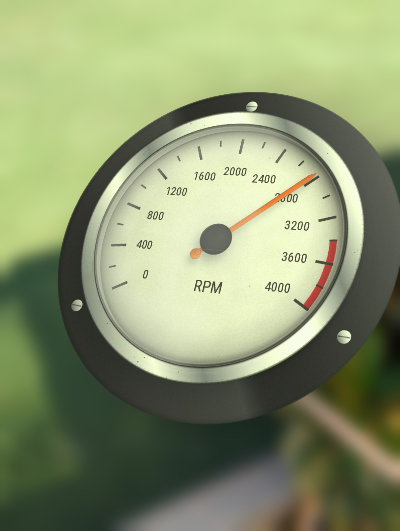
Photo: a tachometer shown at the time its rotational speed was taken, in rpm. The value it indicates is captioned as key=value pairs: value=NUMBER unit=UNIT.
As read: value=2800 unit=rpm
